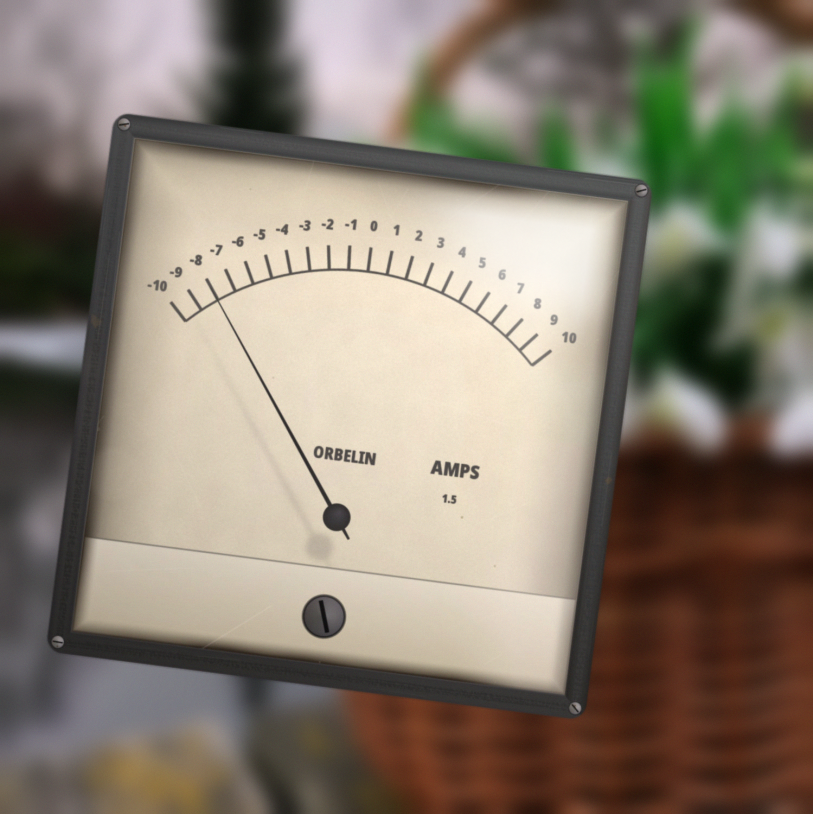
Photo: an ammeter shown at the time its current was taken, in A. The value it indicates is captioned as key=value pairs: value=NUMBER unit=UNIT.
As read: value=-8 unit=A
